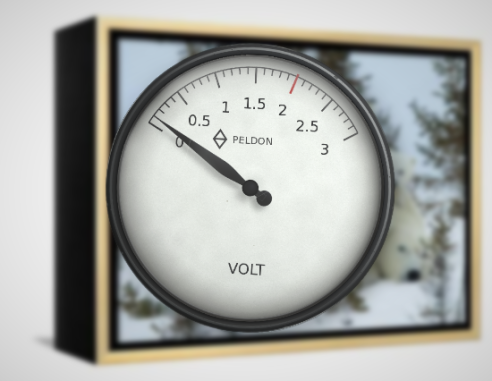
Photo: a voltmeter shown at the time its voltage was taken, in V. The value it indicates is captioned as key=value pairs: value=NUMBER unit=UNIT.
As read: value=0.1 unit=V
